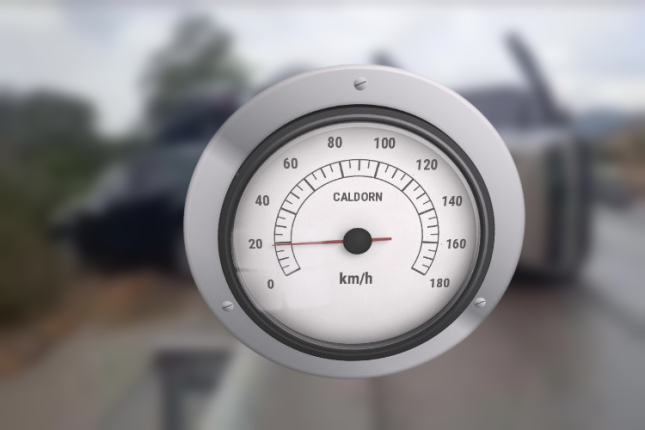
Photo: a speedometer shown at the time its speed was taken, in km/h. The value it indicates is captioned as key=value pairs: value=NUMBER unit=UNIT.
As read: value=20 unit=km/h
